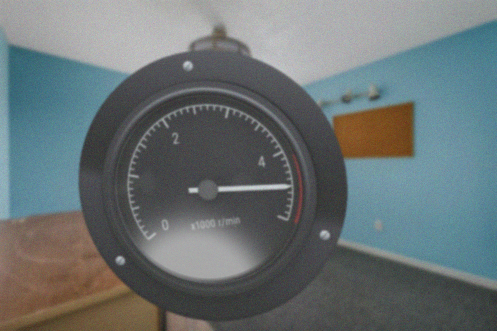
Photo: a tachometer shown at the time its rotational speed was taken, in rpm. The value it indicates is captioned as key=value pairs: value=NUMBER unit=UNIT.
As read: value=4500 unit=rpm
